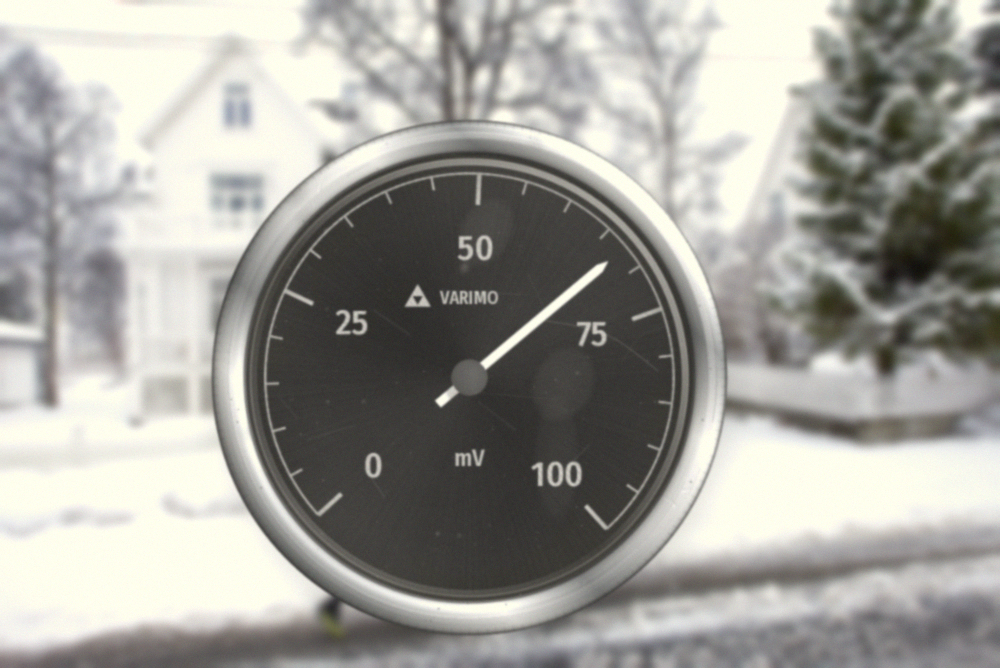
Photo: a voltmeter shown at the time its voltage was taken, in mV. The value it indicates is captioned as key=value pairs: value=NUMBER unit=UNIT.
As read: value=67.5 unit=mV
